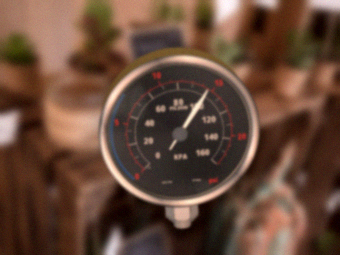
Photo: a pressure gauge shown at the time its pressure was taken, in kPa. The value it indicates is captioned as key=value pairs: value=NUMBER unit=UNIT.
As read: value=100 unit=kPa
